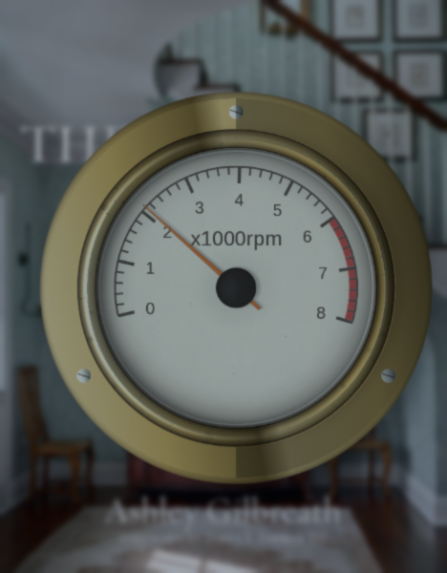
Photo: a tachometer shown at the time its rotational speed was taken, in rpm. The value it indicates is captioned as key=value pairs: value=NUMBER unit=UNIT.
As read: value=2100 unit=rpm
